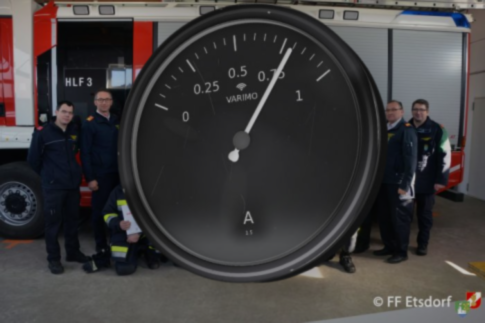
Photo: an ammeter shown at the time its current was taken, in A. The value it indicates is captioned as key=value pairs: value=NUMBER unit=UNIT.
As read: value=0.8 unit=A
